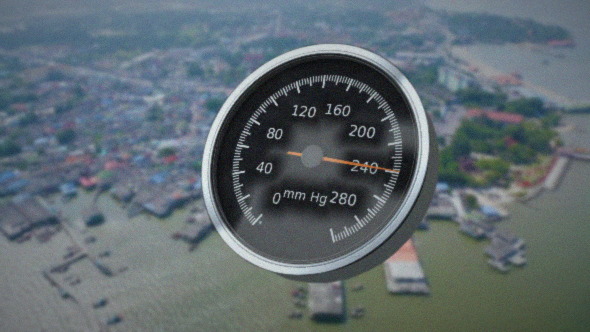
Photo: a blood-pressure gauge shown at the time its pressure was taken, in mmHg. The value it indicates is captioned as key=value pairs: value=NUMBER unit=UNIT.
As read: value=240 unit=mmHg
